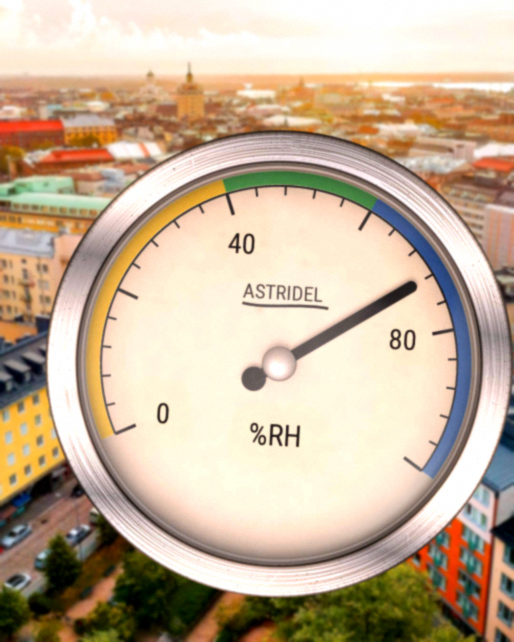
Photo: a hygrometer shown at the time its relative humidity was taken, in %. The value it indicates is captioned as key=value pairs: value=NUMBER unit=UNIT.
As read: value=72 unit=%
